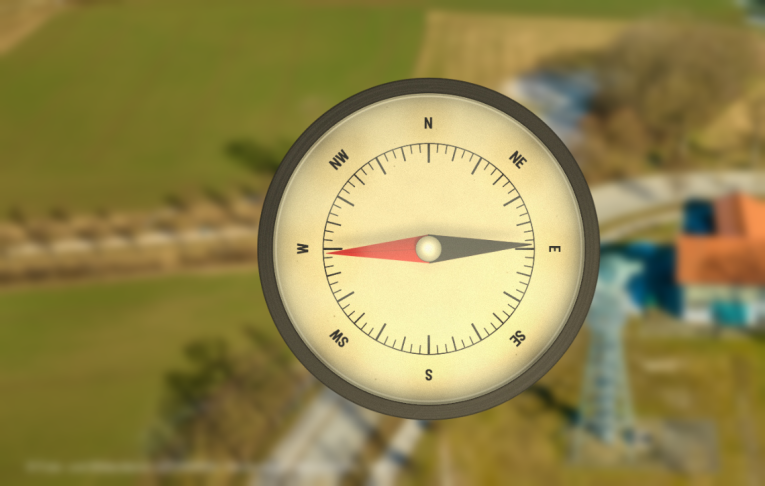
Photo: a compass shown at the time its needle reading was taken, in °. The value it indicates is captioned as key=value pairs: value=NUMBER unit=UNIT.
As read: value=267.5 unit=°
